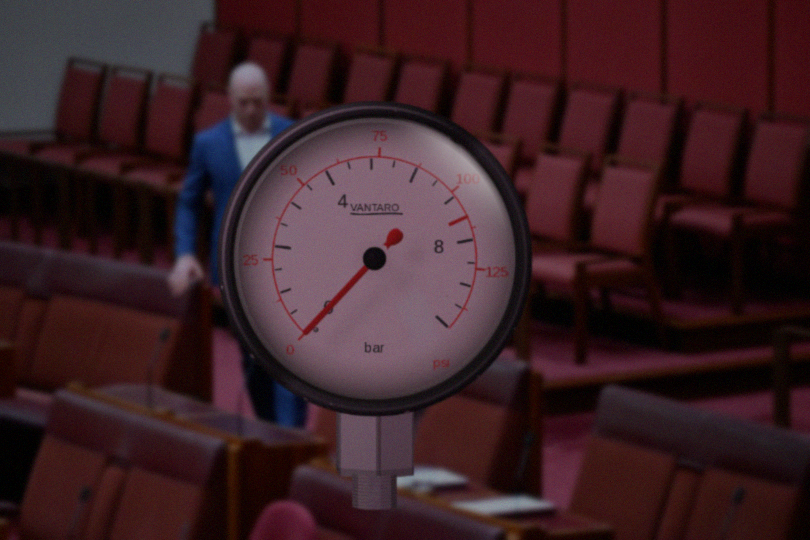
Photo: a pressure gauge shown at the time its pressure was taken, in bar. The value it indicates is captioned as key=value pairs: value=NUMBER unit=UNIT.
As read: value=0 unit=bar
